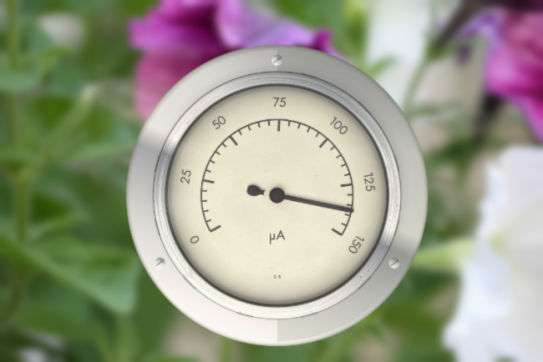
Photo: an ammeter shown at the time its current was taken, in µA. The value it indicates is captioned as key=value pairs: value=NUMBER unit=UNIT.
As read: value=137.5 unit=µA
